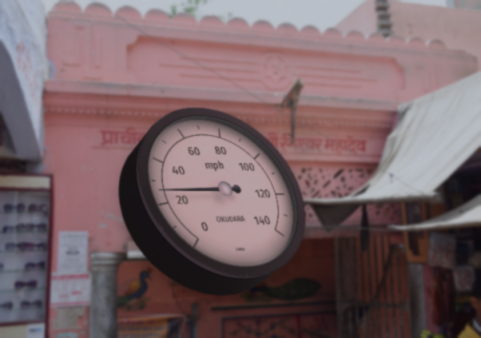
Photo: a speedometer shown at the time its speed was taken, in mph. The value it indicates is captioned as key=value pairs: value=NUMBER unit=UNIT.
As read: value=25 unit=mph
